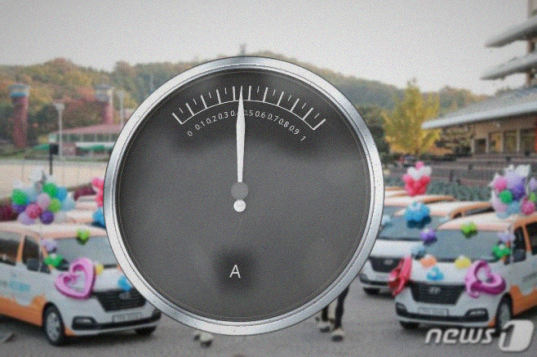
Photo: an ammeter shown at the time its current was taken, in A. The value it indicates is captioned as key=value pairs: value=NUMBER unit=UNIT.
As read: value=0.45 unit=A
